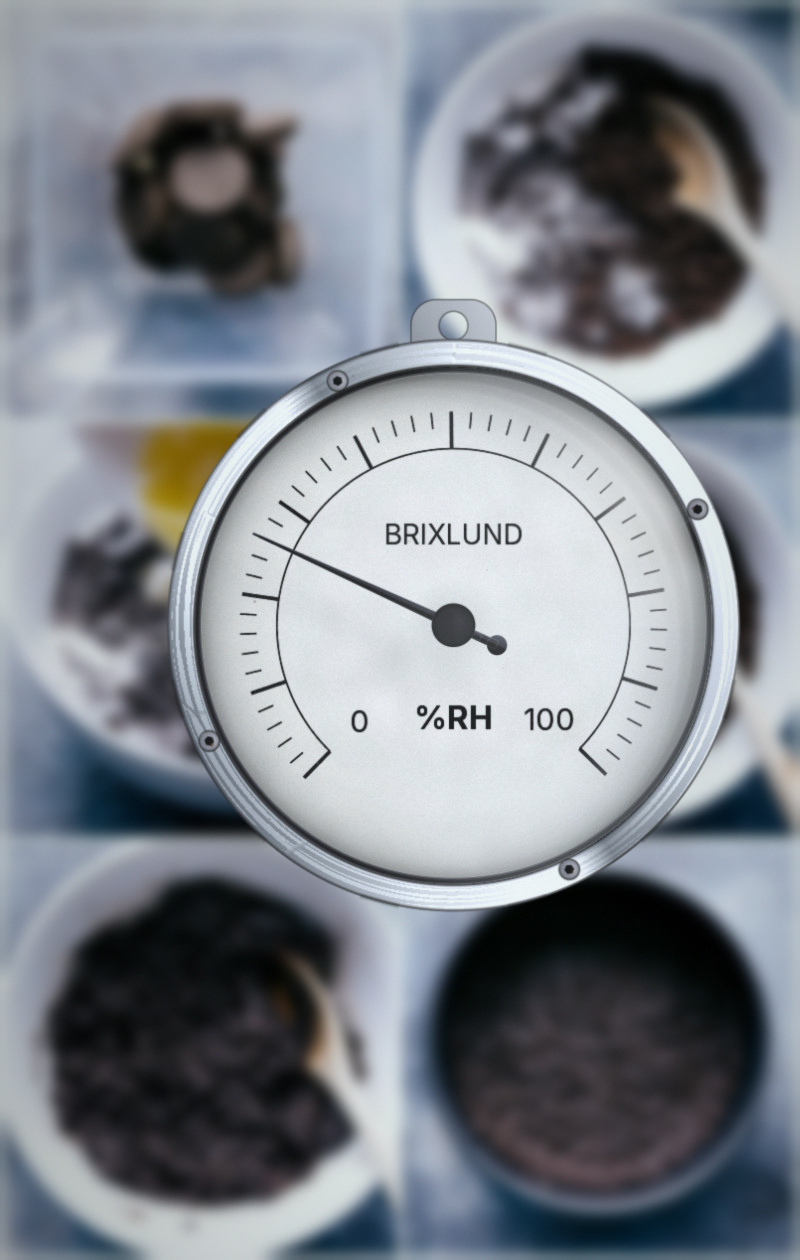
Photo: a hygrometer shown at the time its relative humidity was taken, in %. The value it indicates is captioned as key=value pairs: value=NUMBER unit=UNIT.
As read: value=26 unit=%
